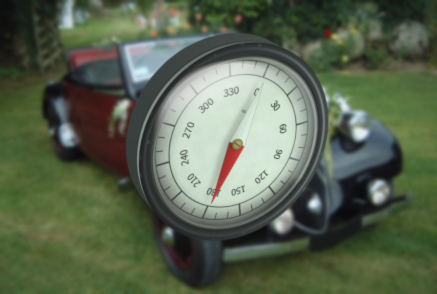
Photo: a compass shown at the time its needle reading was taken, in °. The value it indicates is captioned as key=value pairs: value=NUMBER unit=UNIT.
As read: value=180 unit=°
